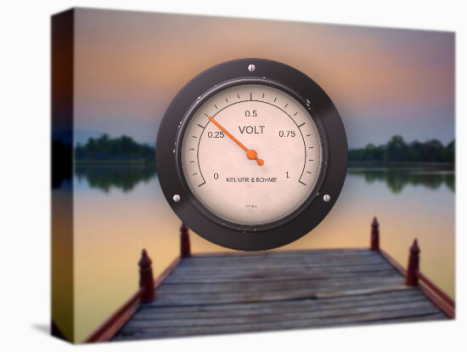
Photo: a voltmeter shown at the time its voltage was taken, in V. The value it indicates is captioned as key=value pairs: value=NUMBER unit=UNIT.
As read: value=0.3 unit=V
